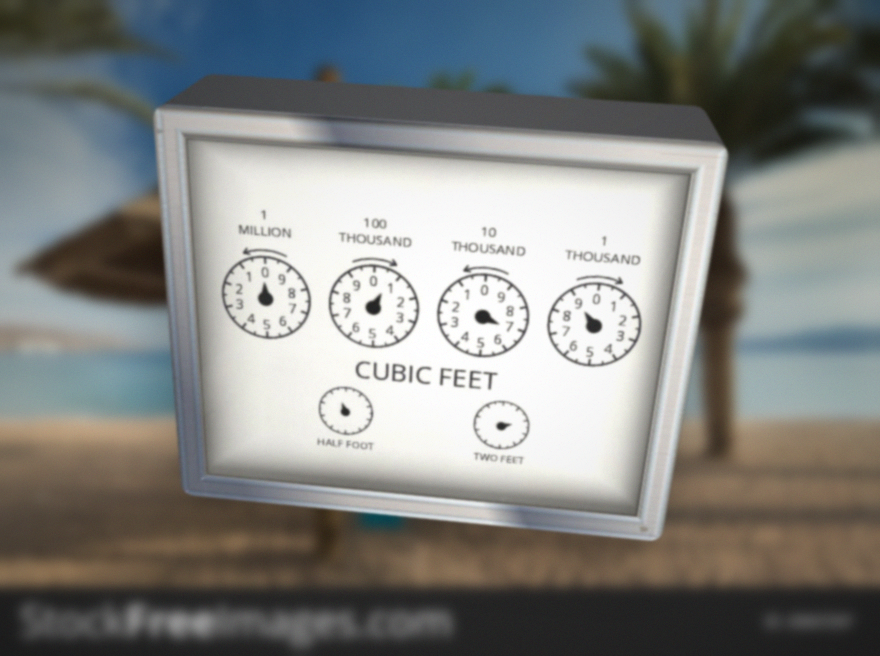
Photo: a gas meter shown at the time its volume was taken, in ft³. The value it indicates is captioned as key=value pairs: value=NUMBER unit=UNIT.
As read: value=6900 unit=ft³
